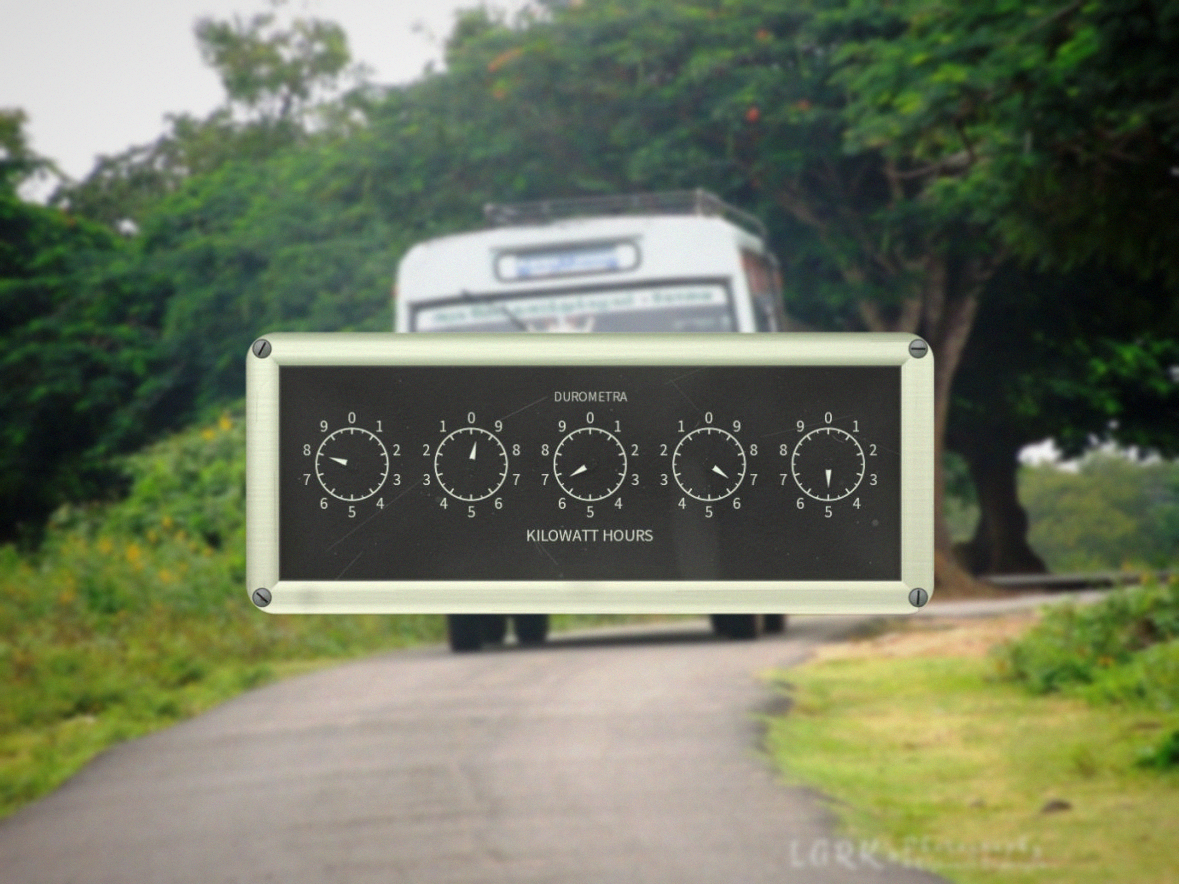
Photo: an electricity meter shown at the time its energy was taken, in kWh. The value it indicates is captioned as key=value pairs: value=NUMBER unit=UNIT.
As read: value=79665 unit=kWh
